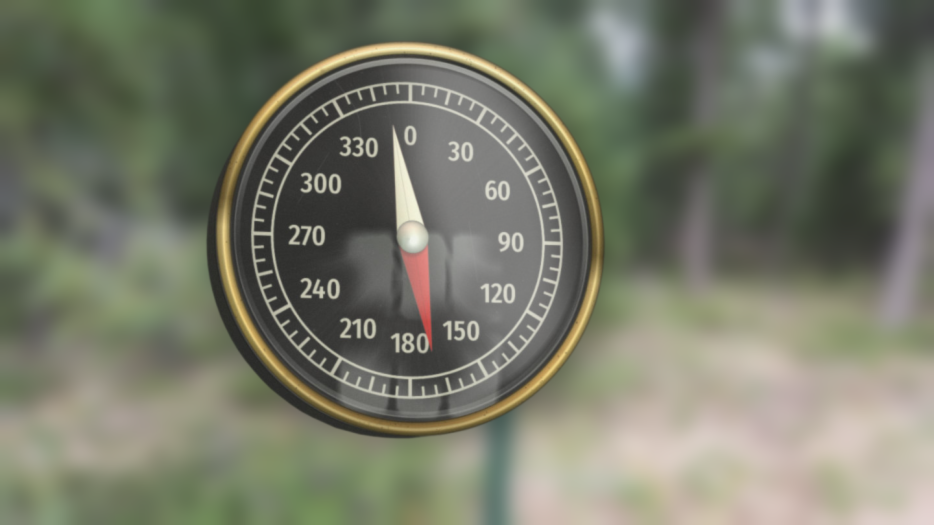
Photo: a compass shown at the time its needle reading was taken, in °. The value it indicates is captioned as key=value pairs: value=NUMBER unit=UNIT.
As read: value=170 unit=°
